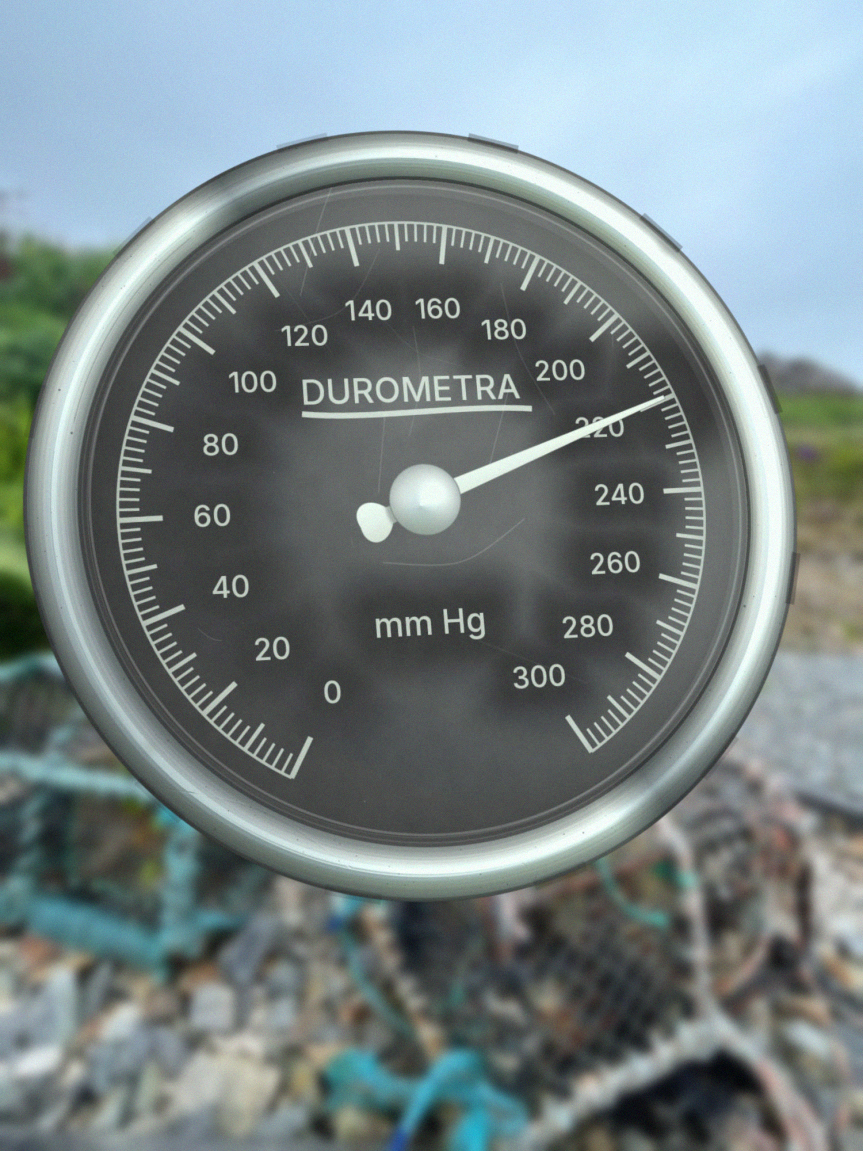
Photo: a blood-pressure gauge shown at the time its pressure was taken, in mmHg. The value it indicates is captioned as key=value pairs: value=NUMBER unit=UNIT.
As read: value=220 unit=mmHg
